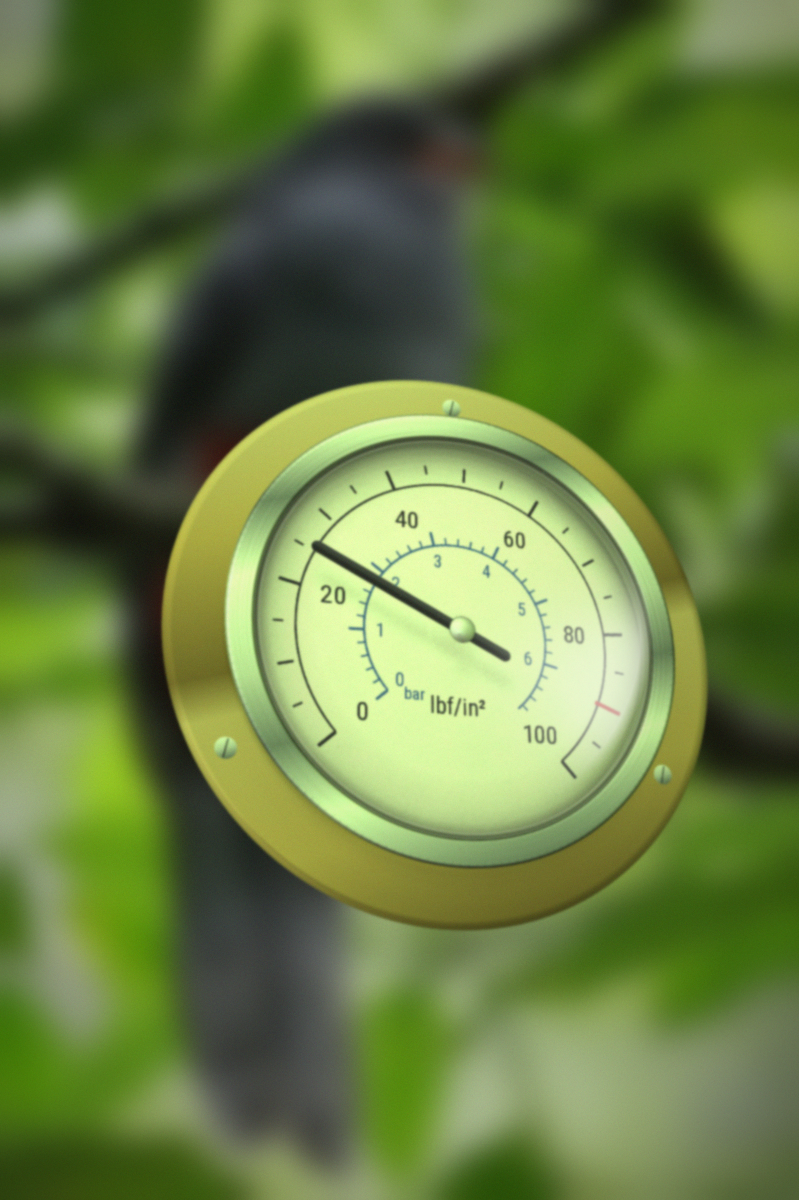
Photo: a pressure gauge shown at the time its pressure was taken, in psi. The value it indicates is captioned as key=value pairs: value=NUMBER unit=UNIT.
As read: value=25 unit=psi
